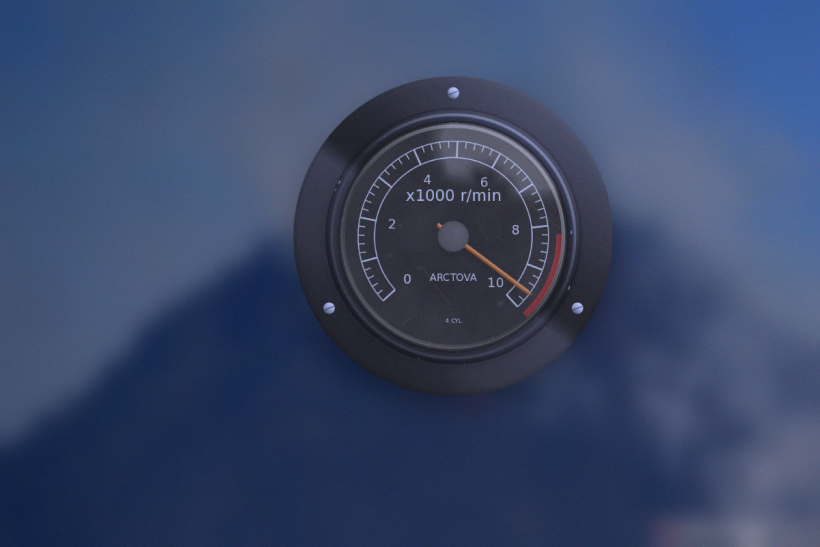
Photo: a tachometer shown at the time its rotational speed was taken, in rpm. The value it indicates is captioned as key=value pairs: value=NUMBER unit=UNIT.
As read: value=9600 unit=rpm
